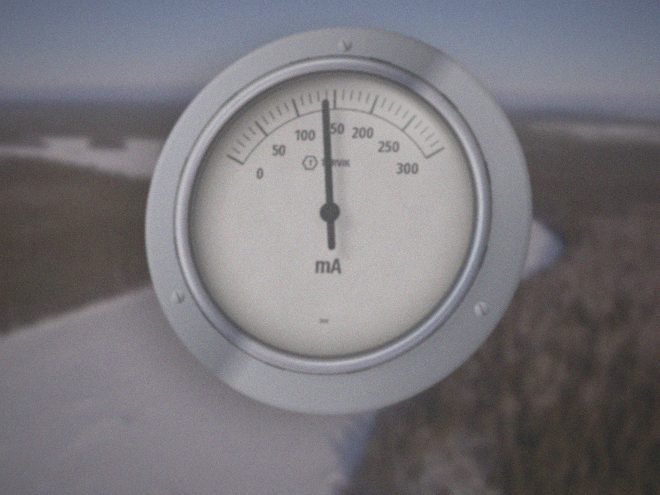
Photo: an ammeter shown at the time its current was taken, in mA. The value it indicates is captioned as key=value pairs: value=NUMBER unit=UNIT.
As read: value=140 unit=mA
